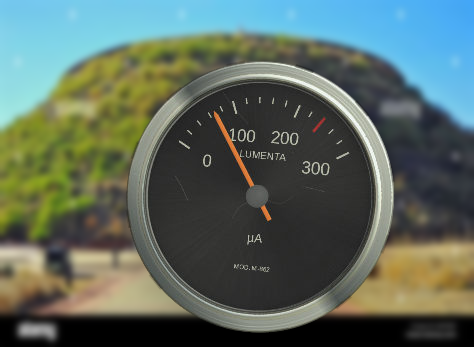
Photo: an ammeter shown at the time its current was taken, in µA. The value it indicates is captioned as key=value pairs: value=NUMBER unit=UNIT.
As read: value=70 unit=µA
